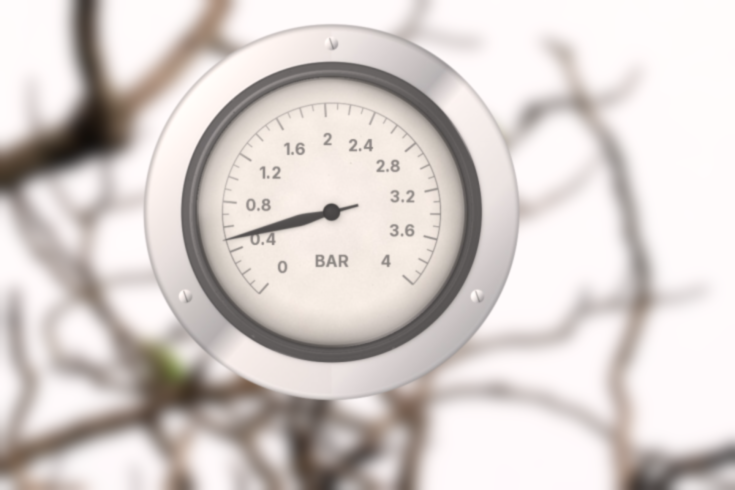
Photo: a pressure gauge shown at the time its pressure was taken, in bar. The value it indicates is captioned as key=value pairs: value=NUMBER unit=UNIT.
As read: value=0.5 unit=bar
